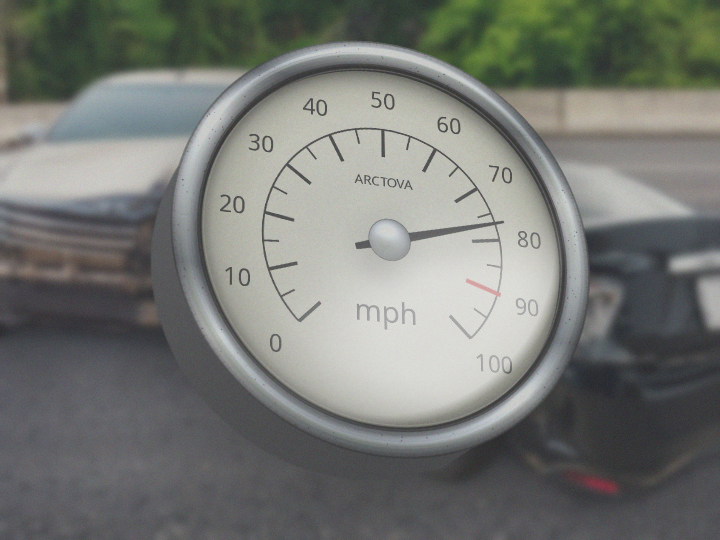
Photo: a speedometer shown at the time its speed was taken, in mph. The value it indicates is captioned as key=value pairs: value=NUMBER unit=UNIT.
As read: value=77.5 unit=mph
